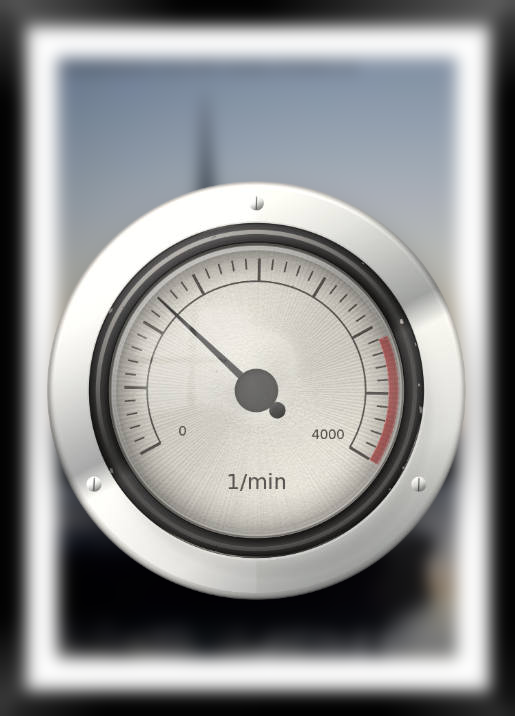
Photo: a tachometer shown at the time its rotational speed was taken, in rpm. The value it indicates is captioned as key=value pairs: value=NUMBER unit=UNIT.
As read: value=1200 unit=rpm
